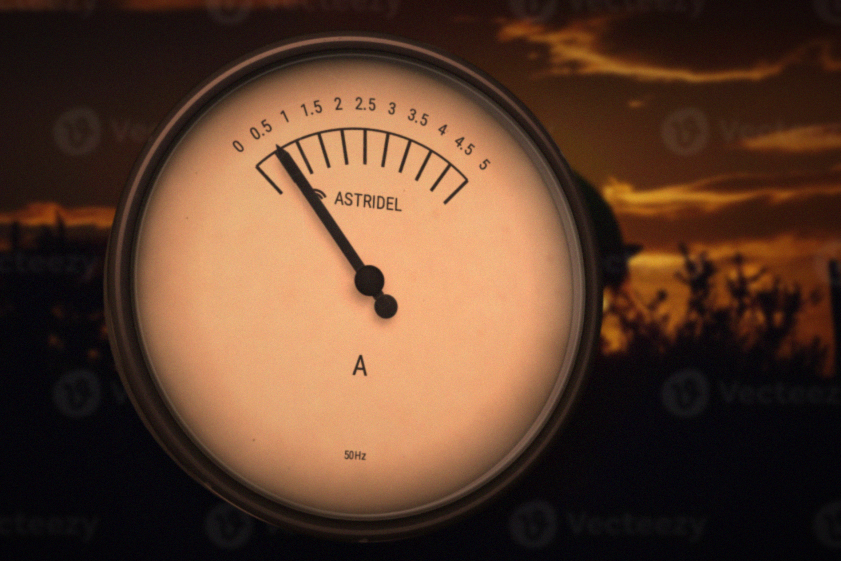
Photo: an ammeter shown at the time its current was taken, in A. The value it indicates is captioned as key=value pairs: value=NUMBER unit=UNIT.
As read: value=0.5 unit=A
